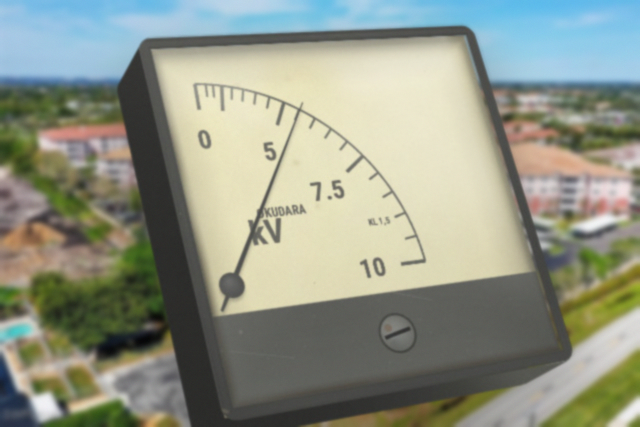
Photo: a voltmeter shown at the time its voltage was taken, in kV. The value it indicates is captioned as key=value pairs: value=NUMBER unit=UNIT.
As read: value=5.5 unit=kV
